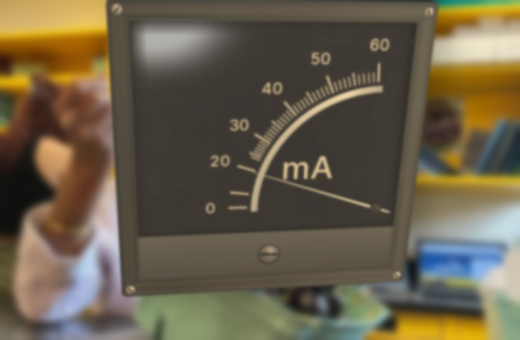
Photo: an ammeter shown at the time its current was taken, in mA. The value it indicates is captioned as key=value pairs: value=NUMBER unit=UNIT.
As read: value=20 unit=mA
